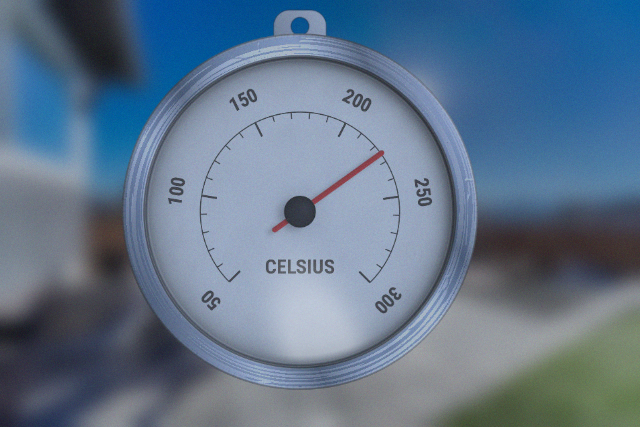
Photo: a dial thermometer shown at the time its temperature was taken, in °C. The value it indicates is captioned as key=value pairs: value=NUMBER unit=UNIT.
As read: value=225 unit=°C
